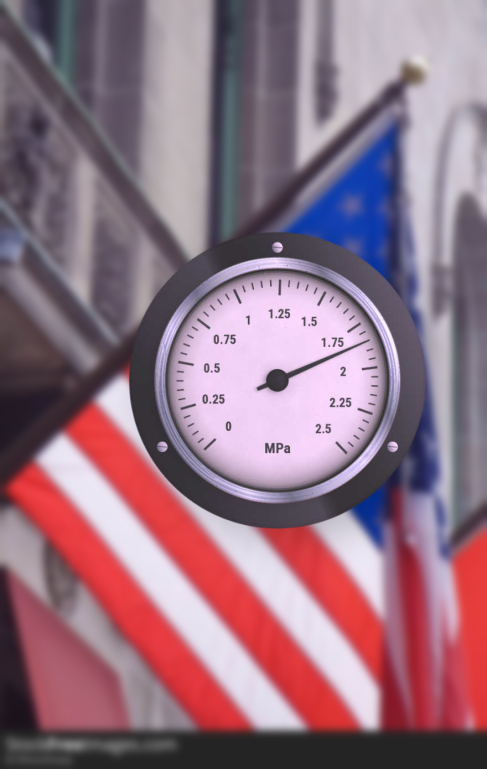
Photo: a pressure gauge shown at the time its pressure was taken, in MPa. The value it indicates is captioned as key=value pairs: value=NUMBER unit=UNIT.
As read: value=1.85 unit=MPa
